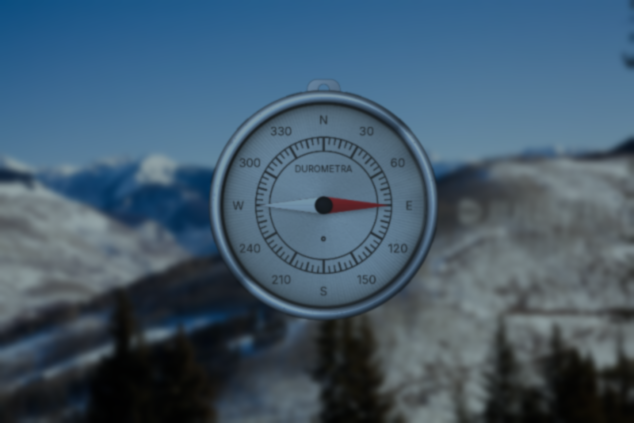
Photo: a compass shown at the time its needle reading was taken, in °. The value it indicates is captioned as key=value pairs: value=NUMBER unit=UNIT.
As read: value=90 unit=°
